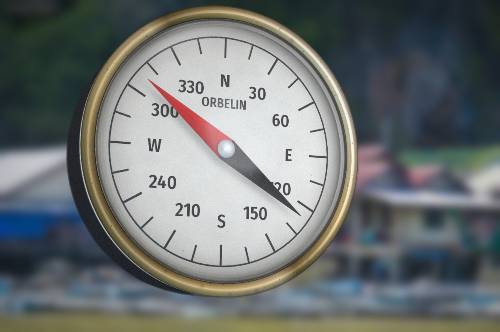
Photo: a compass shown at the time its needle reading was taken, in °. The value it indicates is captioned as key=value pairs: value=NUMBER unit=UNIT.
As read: value=307.5 unit=°
